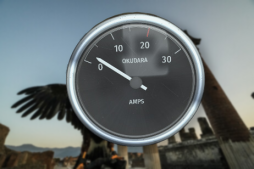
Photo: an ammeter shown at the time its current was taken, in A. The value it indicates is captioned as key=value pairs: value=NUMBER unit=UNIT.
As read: value=2.5 unit=A
